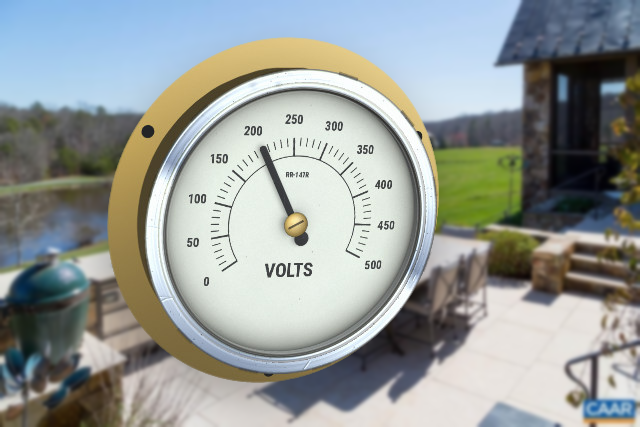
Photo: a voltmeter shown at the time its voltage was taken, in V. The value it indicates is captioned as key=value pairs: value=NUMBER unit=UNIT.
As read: value=200 unit=V
